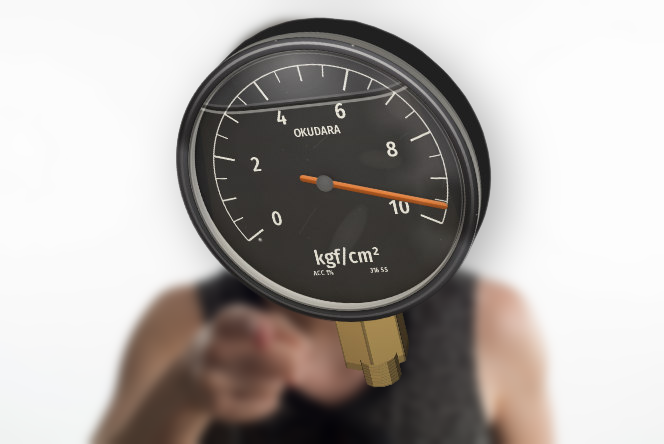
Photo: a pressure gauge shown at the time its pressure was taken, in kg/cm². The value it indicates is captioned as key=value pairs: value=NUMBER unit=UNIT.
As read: value=9.5 unit=kg/cm²
